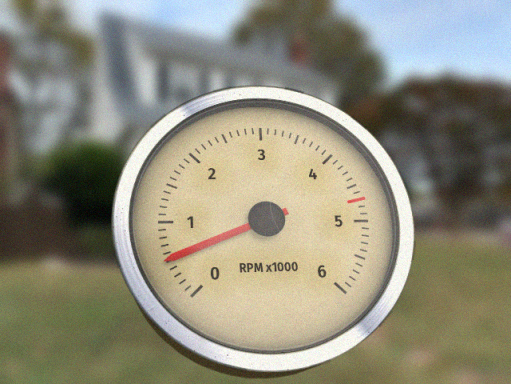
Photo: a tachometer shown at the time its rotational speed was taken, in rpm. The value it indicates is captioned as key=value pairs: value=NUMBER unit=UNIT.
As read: value=500 unit=rpm
